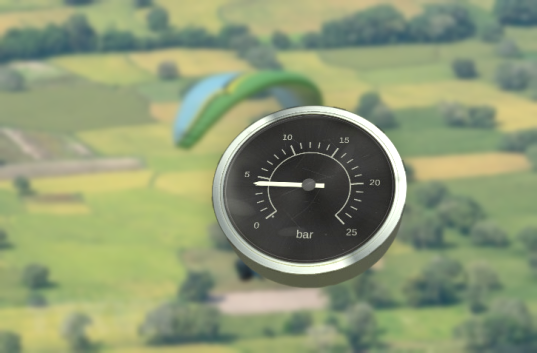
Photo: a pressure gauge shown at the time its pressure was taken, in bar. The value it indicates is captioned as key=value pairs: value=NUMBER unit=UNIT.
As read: value=4 unit=bar
